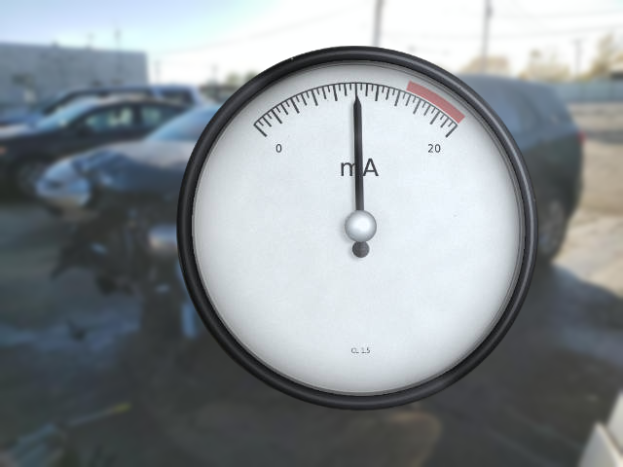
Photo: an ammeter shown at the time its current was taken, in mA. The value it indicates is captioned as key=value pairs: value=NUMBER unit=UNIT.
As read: value=10 unit=mA
